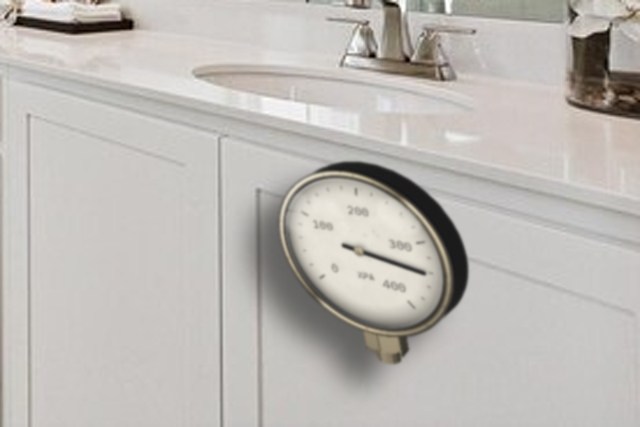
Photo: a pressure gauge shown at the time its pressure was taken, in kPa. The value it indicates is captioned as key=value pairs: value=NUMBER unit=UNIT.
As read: value=340 unit=kPa
